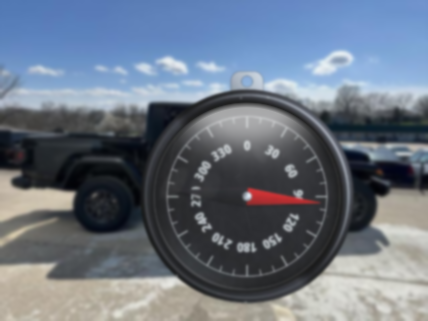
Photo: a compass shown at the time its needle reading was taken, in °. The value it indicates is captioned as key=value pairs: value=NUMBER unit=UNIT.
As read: value=95 unit=°
